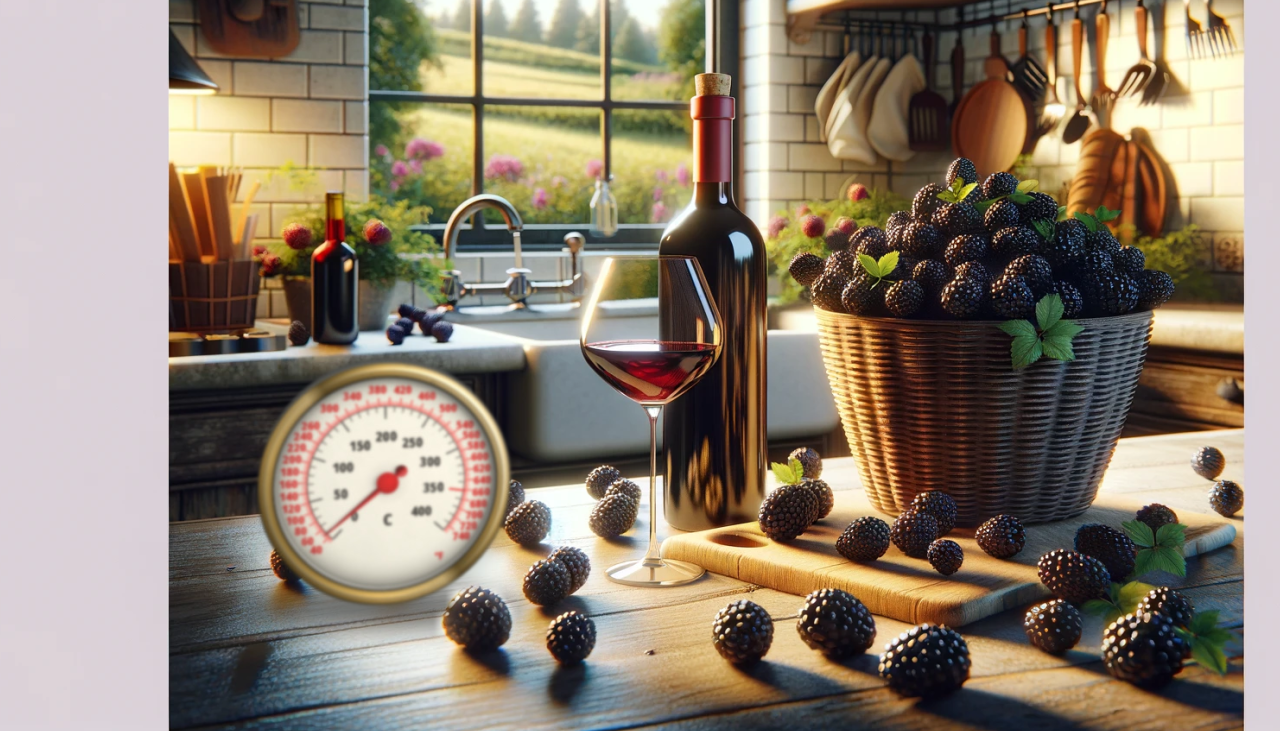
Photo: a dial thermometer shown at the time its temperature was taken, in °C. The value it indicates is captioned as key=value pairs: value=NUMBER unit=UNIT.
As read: value=10 unit=°C
